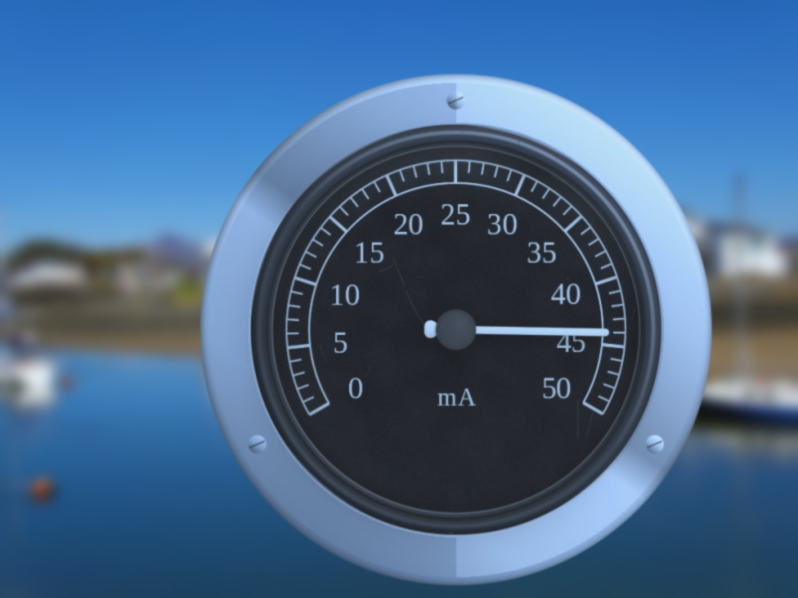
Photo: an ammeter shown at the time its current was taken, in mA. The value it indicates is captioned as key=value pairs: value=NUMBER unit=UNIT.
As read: value=44 unit=mA
